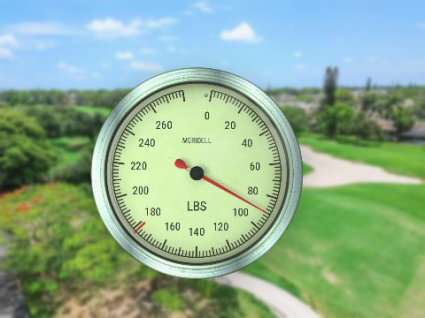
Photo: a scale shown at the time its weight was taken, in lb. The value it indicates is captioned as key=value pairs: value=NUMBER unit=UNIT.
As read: value=90 unit=lb
